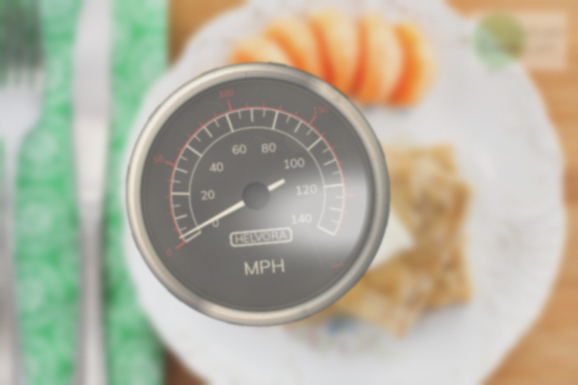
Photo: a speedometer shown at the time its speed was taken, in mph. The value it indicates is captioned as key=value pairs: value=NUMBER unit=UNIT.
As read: value=2.5 unit=mph
